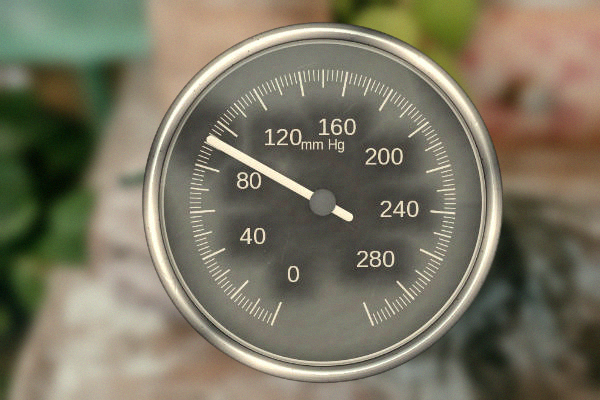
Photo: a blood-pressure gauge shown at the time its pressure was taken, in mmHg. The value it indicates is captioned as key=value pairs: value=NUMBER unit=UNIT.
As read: value=92 unit=mmHg
